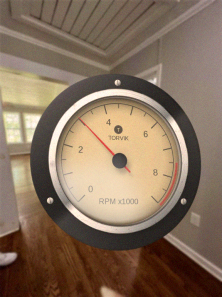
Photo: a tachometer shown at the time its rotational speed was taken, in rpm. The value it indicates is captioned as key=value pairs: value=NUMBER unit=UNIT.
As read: value=3000 unit=rpm
